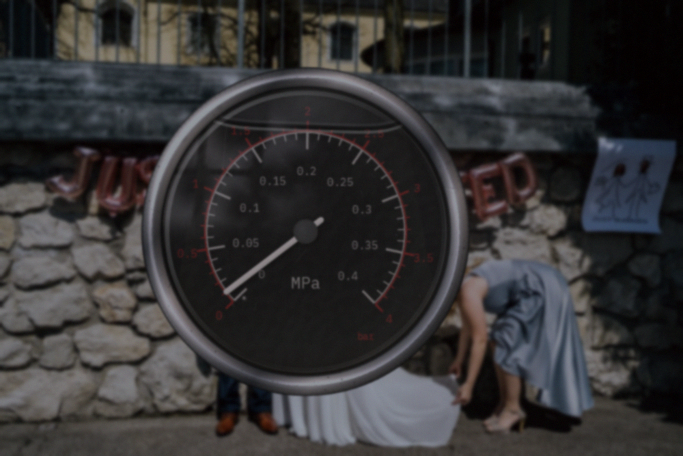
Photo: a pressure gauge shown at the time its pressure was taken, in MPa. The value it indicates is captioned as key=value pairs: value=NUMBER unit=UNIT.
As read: value=0.01 unit=MPa
